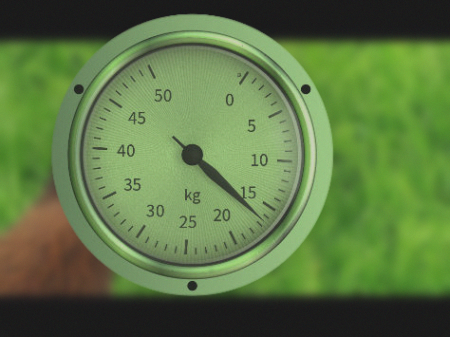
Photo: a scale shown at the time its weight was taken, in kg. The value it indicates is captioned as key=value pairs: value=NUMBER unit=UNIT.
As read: value=16.5 unit=kg
